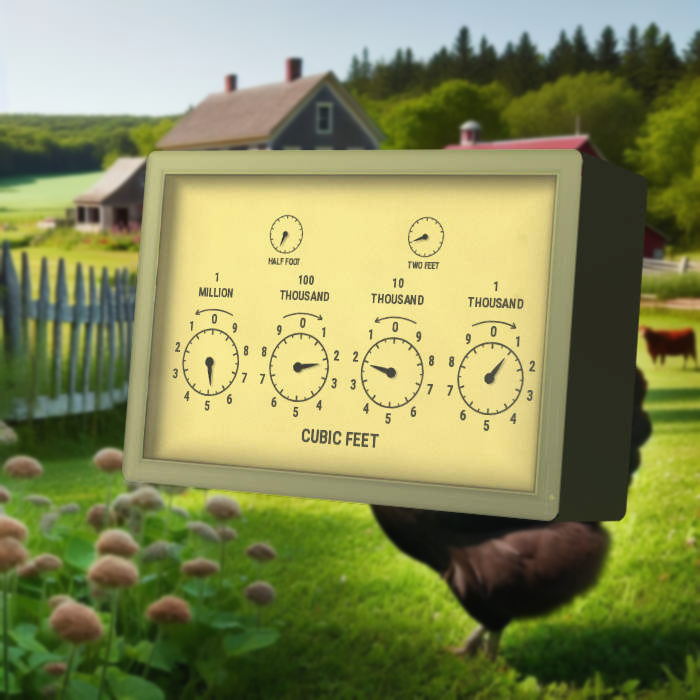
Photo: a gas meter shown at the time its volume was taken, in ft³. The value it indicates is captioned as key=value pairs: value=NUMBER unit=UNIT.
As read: value=522100 unit=ft³
